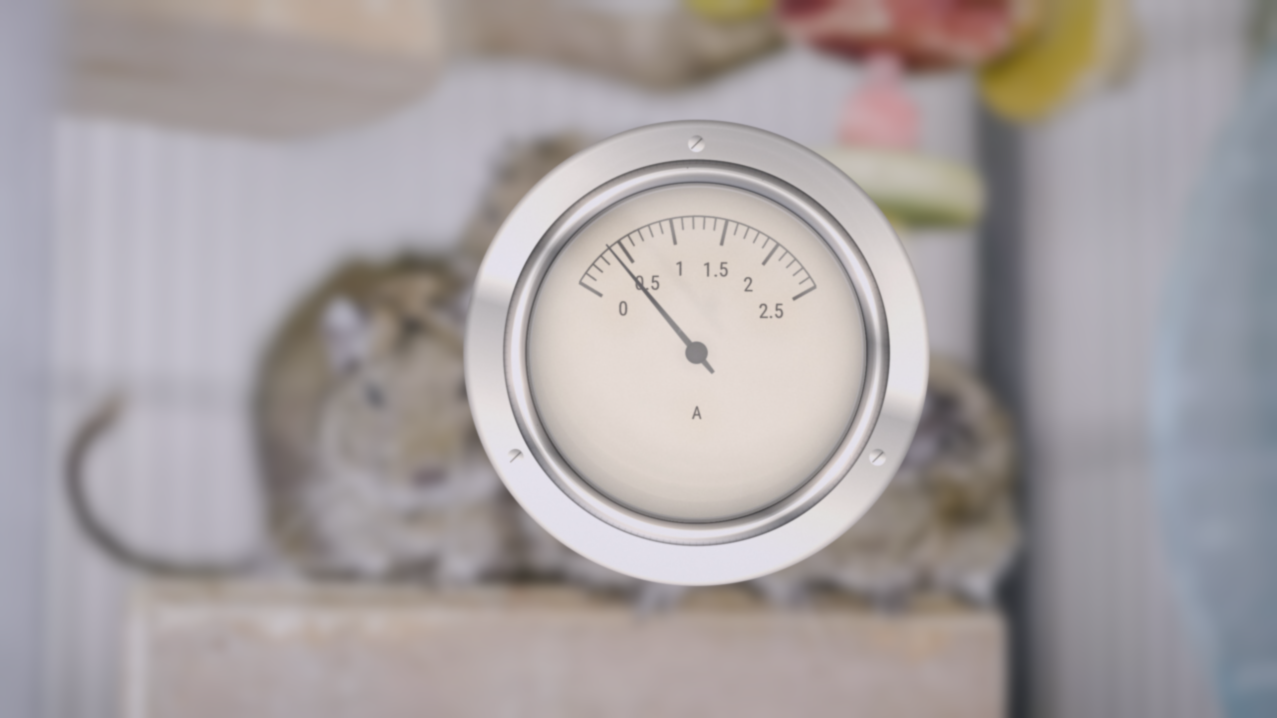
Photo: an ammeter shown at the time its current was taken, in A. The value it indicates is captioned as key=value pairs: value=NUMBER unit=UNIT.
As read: value=0.4 unit=A
